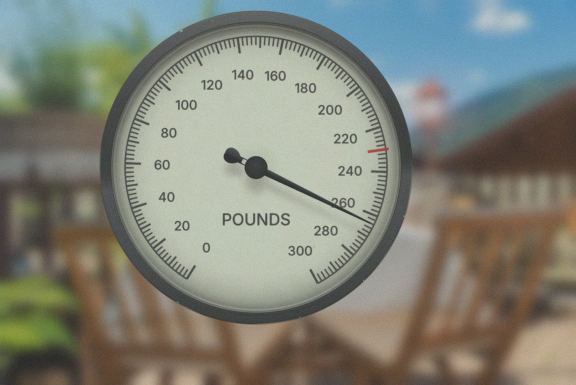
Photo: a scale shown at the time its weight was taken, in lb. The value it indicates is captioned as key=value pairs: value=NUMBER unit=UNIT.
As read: value=264 unit=lb
